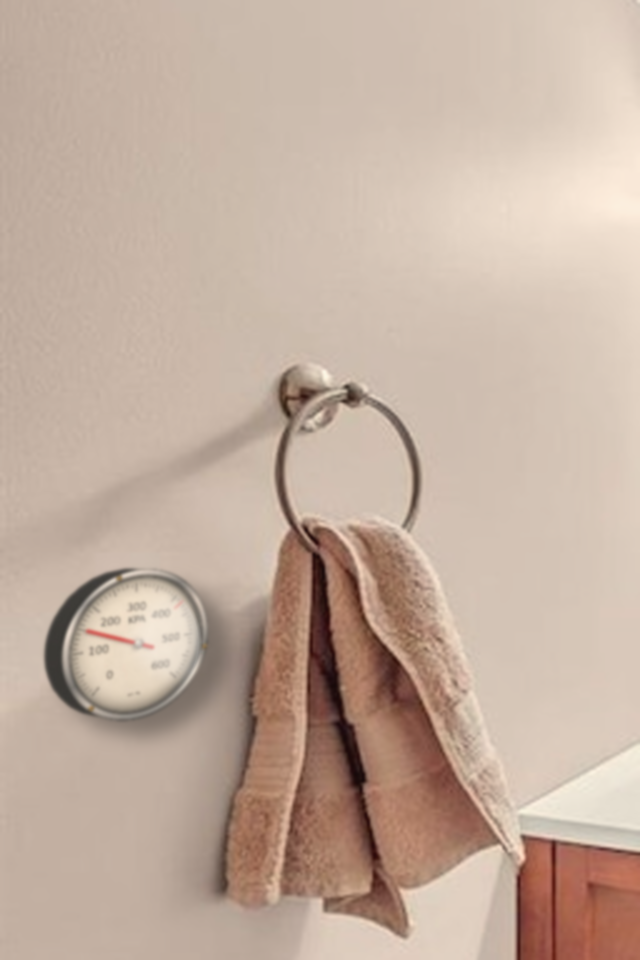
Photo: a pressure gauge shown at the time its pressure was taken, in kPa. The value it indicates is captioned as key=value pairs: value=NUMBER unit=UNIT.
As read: value=150 unit=kPa
